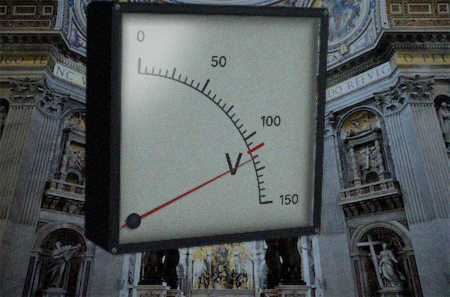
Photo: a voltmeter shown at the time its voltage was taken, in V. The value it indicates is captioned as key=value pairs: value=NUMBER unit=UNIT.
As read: value=115 unit=V
